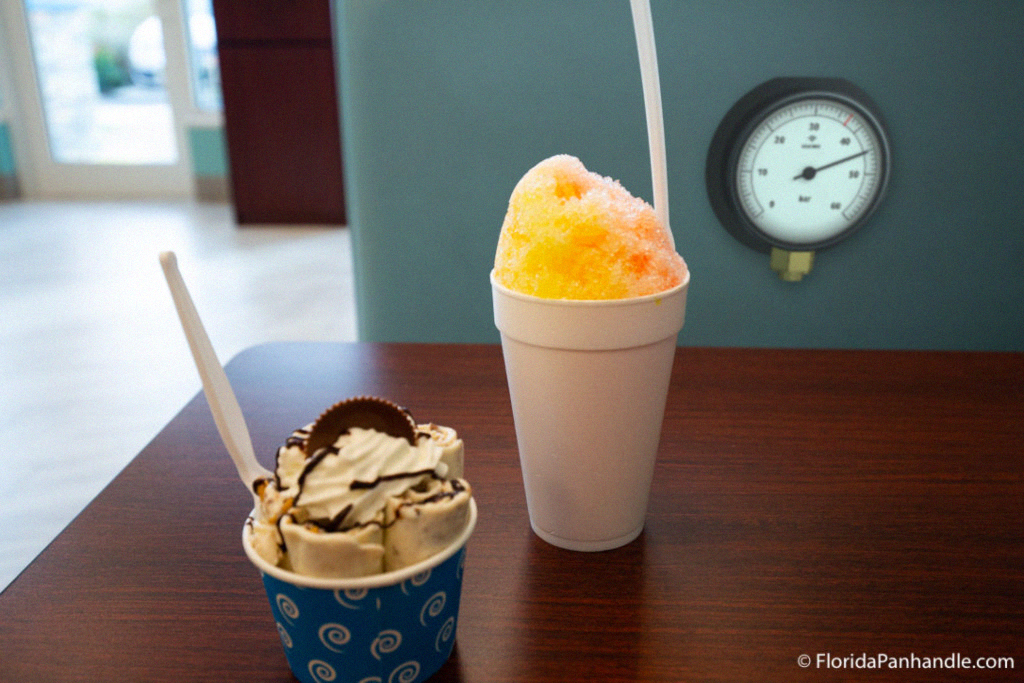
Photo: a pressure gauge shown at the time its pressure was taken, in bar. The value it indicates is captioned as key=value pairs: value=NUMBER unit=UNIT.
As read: value=45 unit=bar
